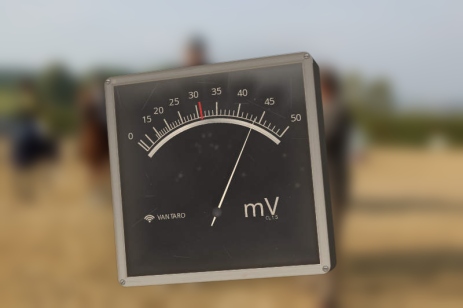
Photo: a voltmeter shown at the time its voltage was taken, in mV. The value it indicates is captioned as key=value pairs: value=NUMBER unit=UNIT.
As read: value=44 unit=mV
